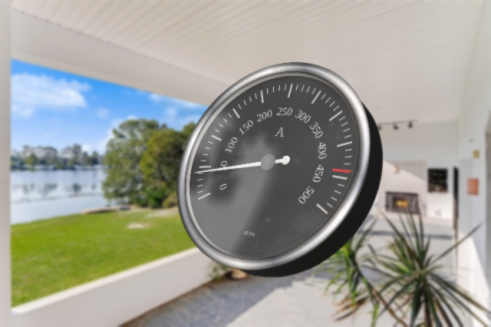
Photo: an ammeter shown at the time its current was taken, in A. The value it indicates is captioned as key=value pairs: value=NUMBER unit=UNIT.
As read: value=40 unit=A
